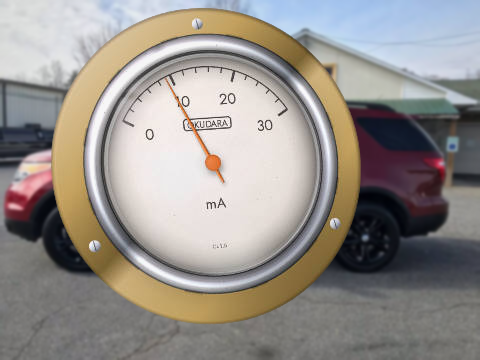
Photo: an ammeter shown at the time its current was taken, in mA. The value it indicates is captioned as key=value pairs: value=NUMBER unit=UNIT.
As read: value=9 unit=mA
